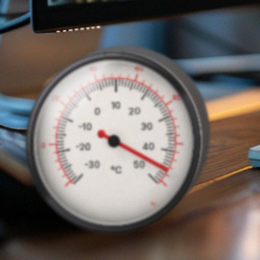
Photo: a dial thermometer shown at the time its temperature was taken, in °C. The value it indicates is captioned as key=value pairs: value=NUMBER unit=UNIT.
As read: value=45 unit=°C
